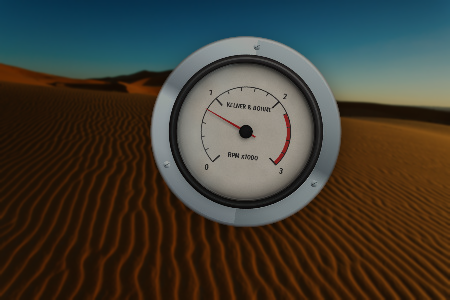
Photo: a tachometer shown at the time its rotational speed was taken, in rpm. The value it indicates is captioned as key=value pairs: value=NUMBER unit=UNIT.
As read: value=800 unit=rpm
